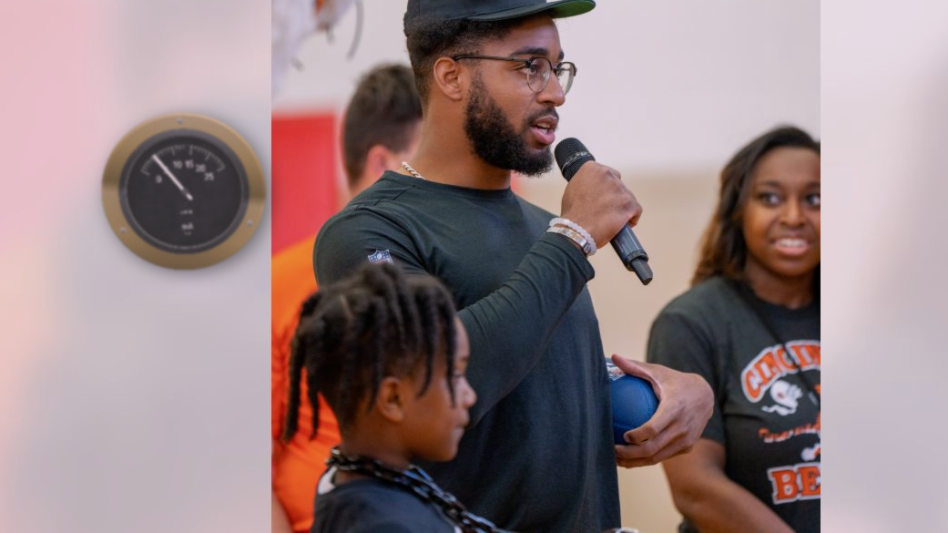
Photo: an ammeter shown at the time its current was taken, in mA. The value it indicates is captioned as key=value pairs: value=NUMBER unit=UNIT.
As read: value=5 unit=mA
